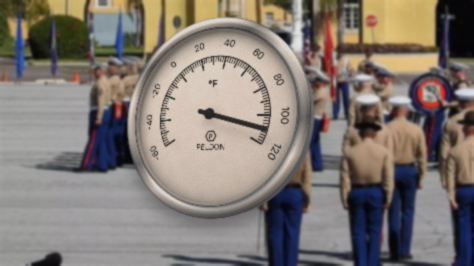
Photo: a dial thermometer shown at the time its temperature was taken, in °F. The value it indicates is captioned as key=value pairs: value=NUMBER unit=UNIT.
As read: value=110 unit=°F
